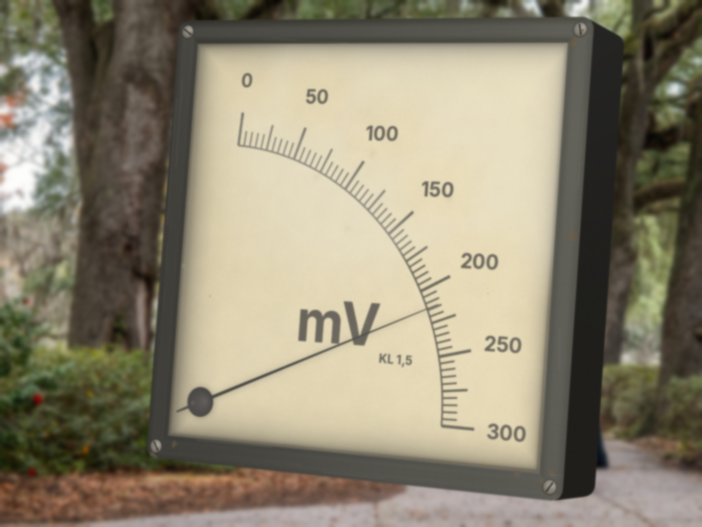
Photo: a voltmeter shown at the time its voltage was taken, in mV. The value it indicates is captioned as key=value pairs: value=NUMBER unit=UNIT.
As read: value=215 unit=mV
